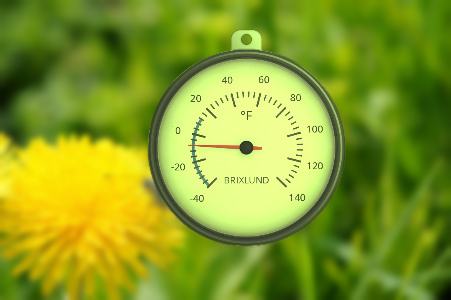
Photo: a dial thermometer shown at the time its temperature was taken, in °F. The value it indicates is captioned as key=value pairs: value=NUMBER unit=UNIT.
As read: value=-8 unit=°F
